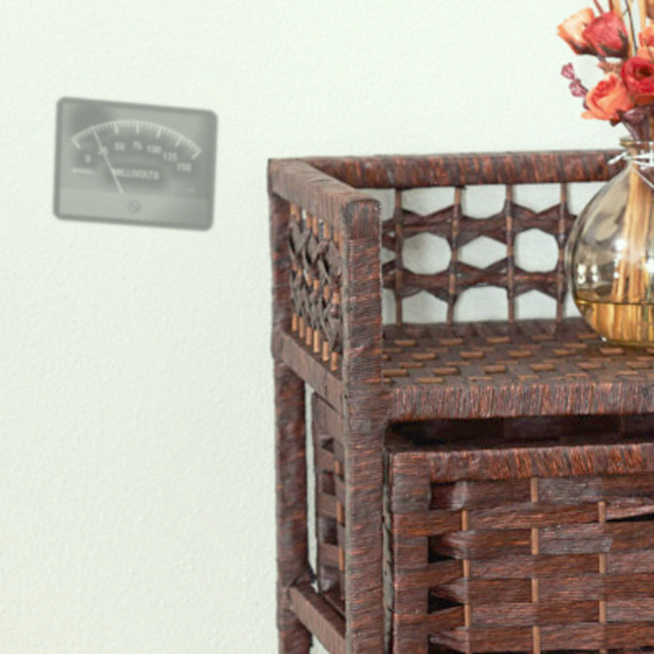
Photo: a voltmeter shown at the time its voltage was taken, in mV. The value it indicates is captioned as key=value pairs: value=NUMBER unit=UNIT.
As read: value=25 unit=mV
